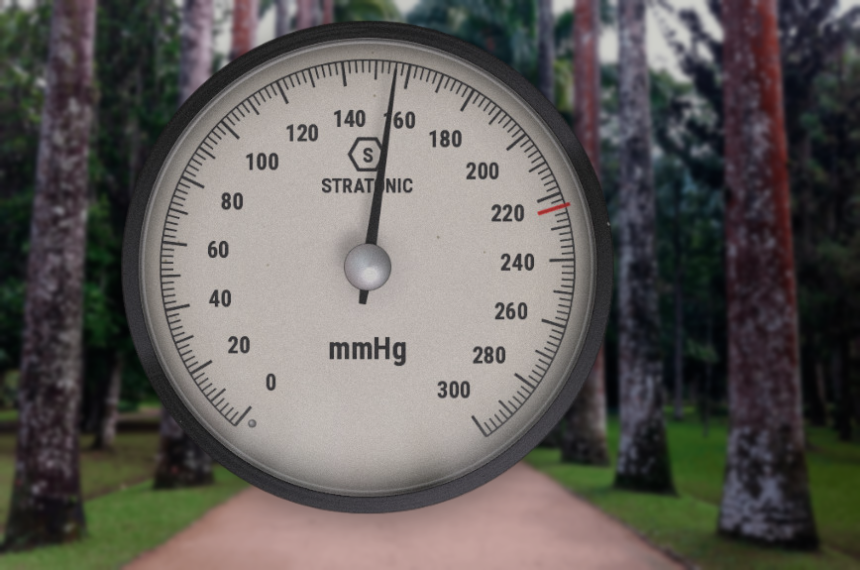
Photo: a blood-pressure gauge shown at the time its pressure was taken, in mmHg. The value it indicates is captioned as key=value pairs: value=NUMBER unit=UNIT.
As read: value=156 unit=mmHg
